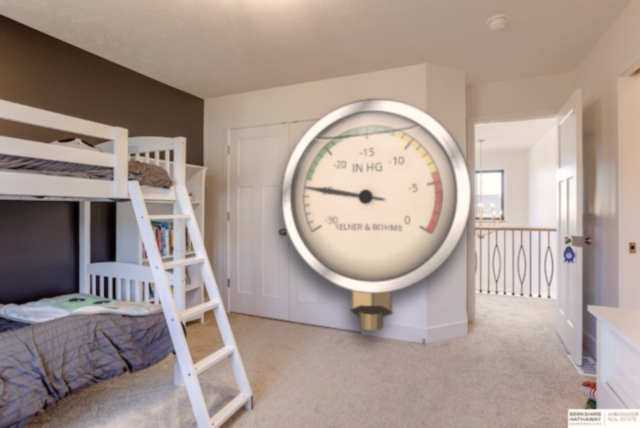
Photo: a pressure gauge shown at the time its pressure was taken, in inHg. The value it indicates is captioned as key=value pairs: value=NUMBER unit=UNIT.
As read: value=-25 unit=inHg
